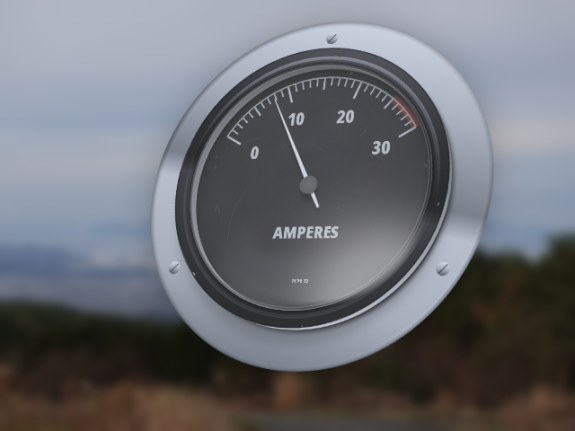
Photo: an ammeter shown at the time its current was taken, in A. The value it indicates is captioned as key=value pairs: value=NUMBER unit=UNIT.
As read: value=8 unit=A
